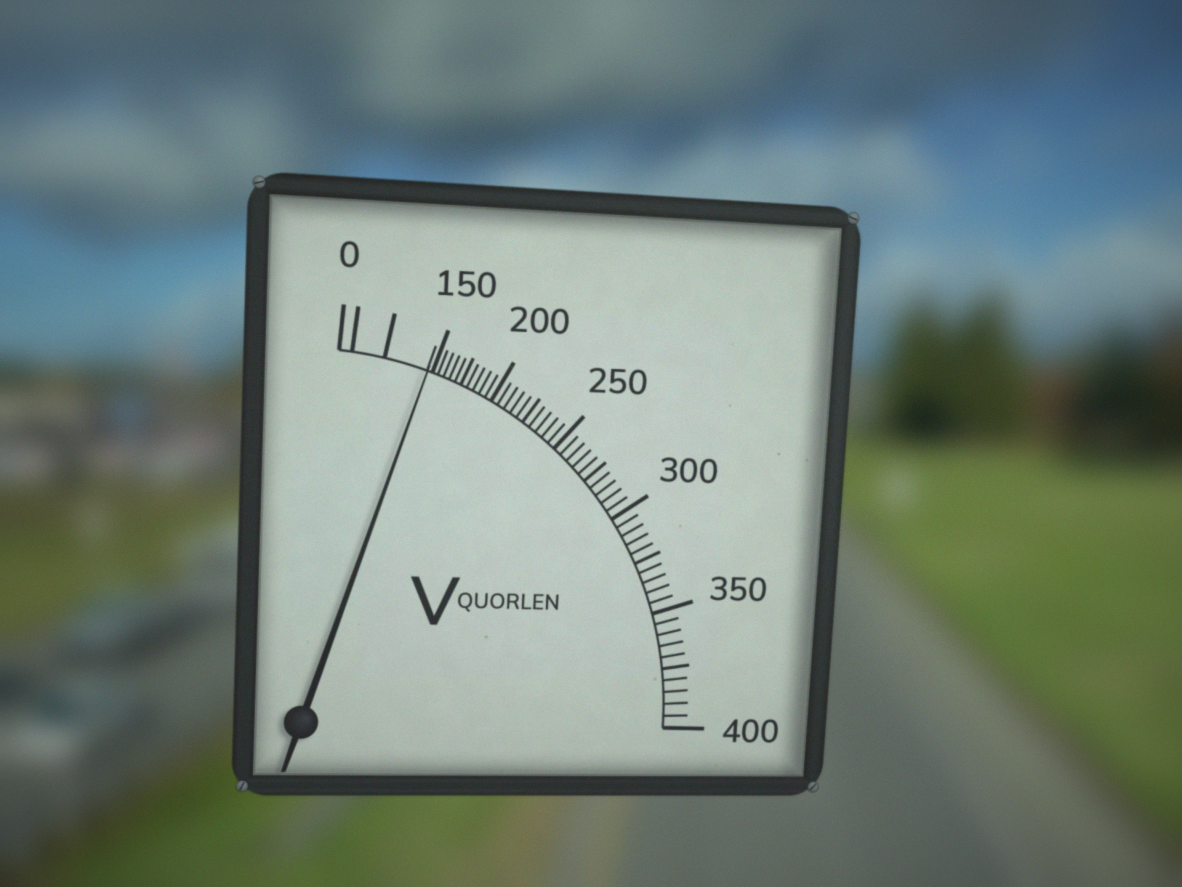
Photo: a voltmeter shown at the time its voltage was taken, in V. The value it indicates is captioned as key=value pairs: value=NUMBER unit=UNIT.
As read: value=145 unit=V
